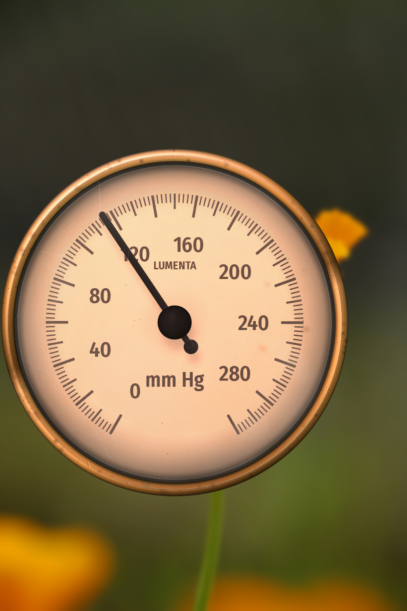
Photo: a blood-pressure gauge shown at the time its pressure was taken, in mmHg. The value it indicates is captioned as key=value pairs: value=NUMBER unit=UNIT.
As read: value=116 unit=mmHg
